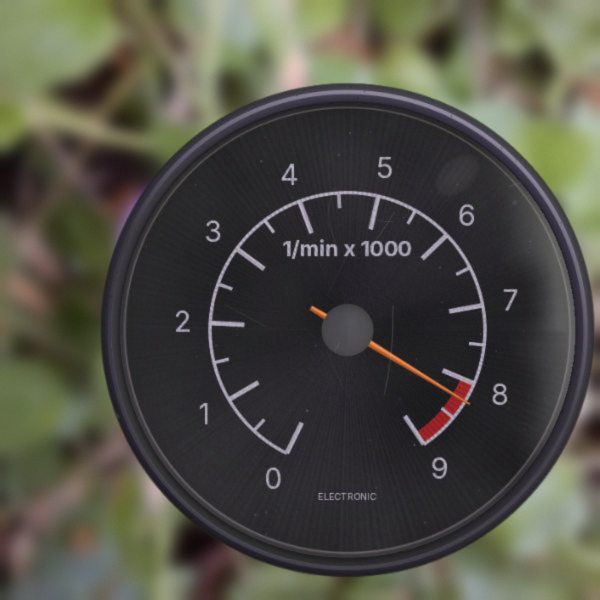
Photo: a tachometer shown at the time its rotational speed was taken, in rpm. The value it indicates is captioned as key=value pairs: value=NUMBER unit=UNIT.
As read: value=8250 unit=rpm
